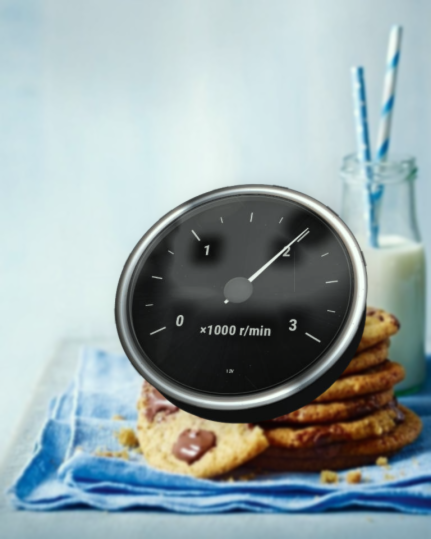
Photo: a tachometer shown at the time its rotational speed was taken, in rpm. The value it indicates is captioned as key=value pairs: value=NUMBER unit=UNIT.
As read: value=2000 unit=rpm
